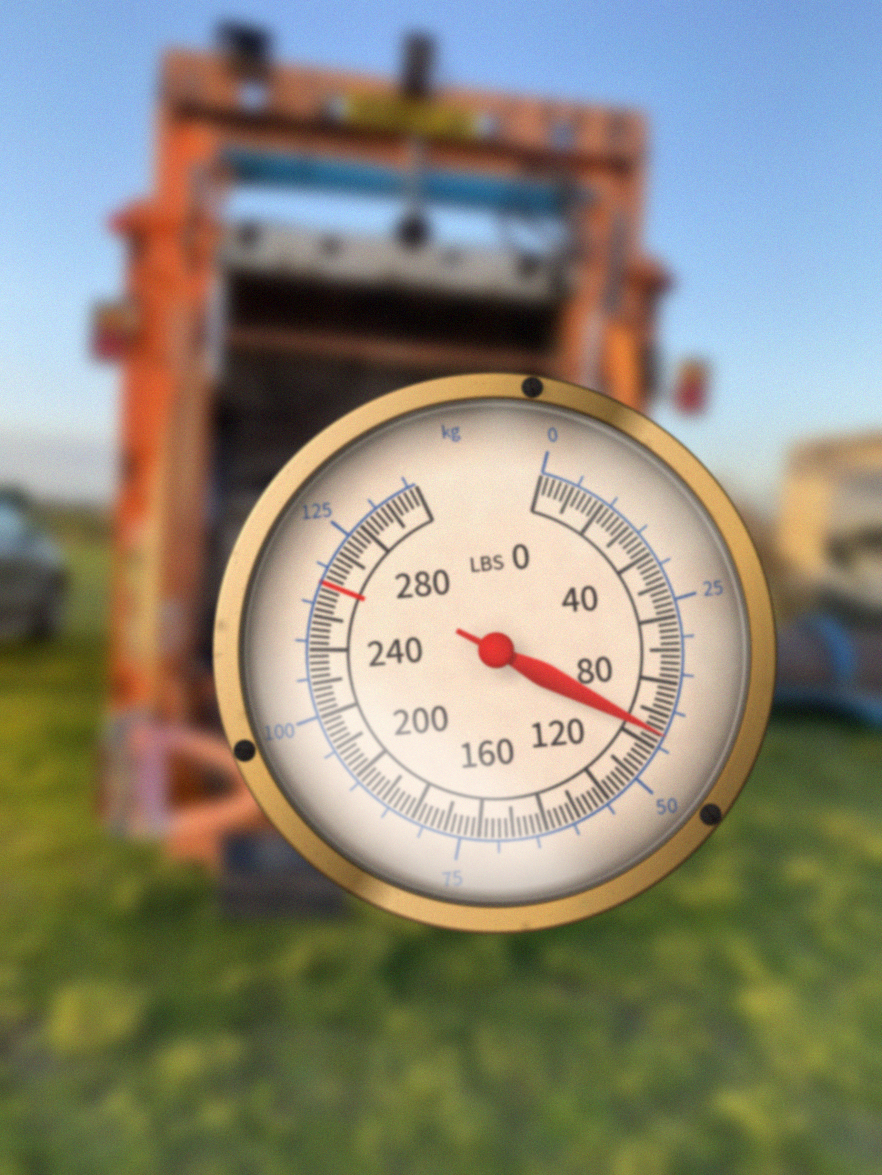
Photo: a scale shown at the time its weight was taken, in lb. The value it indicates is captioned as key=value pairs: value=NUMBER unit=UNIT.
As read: value=96 unit=lb
